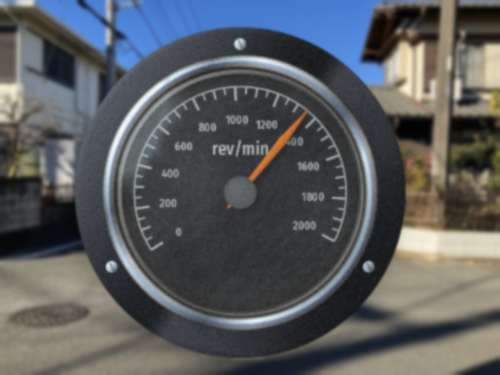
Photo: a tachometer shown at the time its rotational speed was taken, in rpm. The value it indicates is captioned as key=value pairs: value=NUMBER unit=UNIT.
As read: value=1350 unit=rpm
